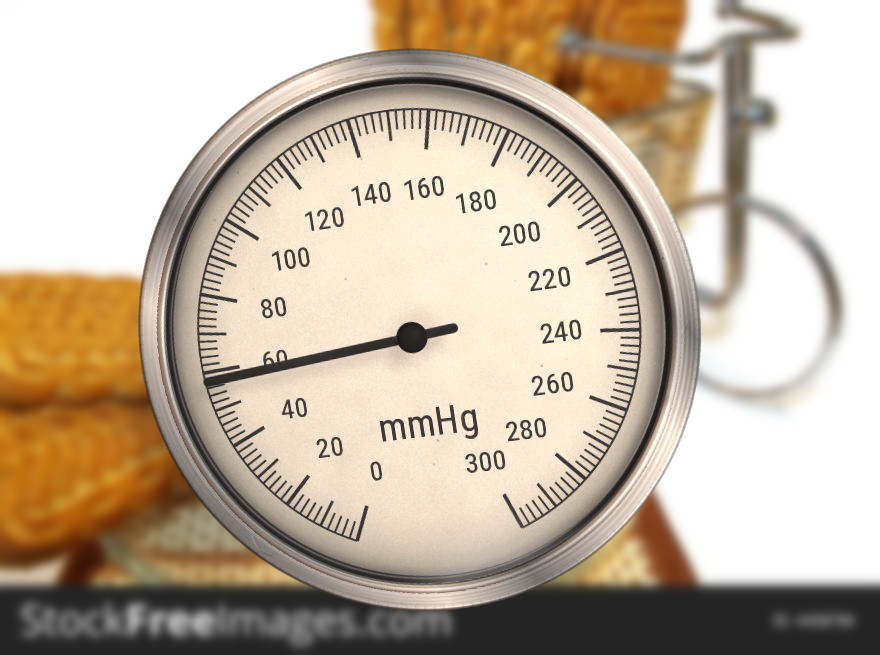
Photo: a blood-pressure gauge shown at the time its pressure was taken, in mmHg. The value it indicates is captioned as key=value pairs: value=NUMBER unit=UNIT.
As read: value=58 unit=mmHg
